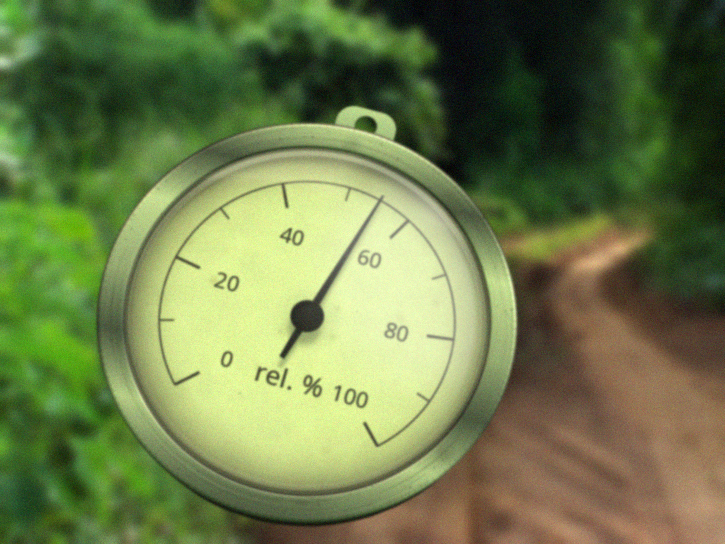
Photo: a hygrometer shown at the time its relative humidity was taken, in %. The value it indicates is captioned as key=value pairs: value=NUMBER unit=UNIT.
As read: value=55 unit=%
